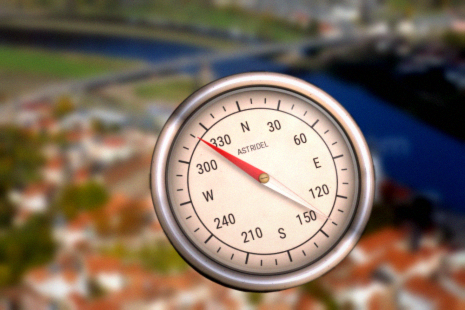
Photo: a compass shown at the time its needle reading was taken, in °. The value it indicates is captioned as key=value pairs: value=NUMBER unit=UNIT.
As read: value=320 unit=°
